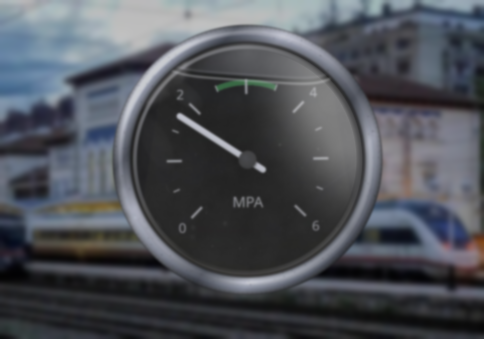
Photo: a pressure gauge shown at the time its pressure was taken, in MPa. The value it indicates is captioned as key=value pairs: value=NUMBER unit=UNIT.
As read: value=1.75 unit=MPa
